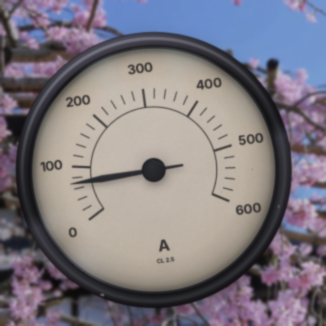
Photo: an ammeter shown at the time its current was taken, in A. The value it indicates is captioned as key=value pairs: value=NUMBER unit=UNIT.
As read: value=70 unit=A
